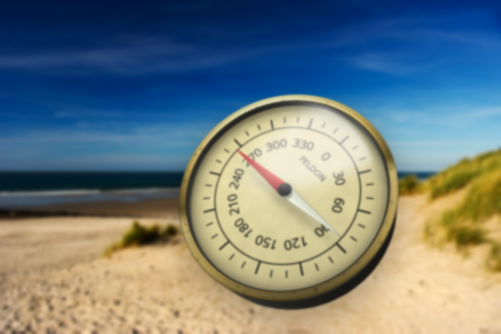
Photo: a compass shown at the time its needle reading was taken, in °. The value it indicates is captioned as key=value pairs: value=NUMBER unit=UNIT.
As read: value=265 unit=°
